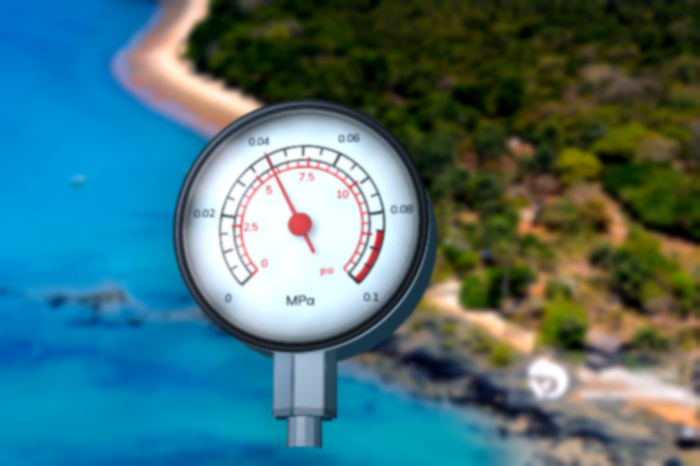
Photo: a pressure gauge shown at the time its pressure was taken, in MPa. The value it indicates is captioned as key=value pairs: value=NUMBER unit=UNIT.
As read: value=0.04 unit=MPa
